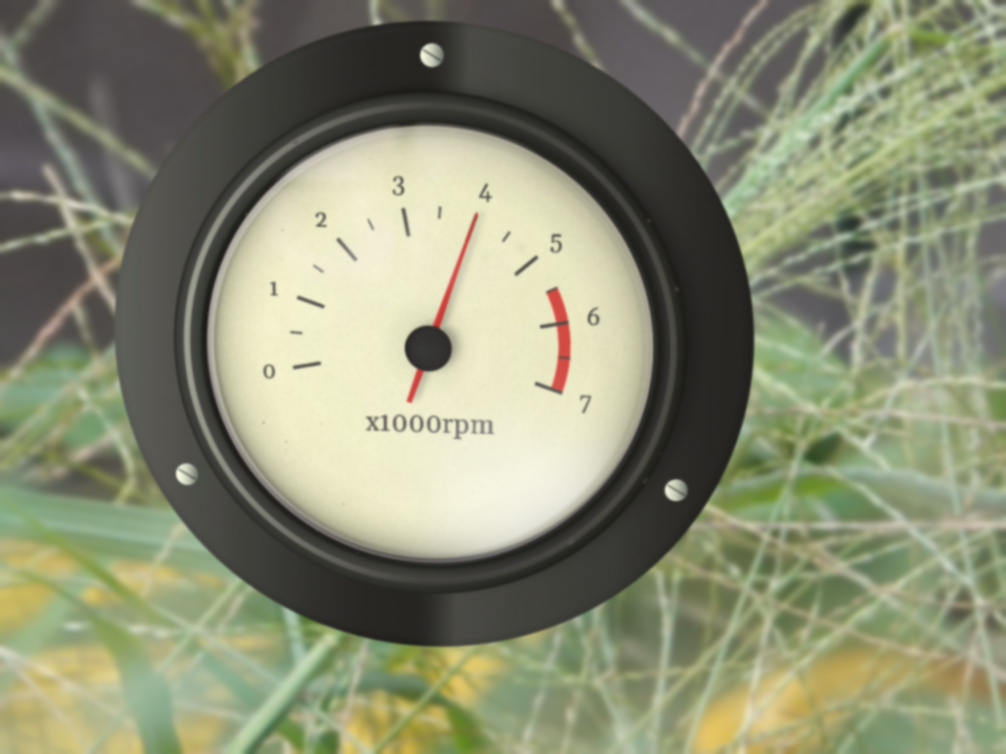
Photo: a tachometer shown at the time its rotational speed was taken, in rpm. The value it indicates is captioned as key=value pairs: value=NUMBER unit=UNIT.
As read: value=4000 unit=rpm
